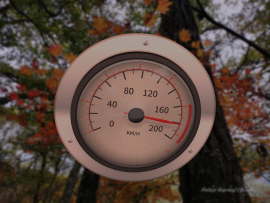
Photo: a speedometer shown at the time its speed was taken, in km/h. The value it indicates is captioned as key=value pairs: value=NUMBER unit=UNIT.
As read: value=180 unit=km/h
